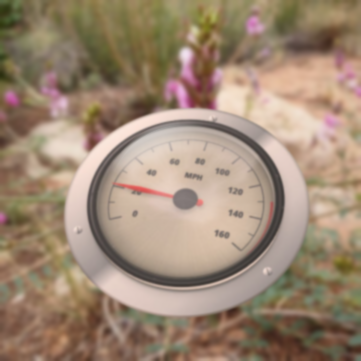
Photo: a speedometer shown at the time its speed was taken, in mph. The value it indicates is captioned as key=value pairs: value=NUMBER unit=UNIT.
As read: value=20 unit=mph
